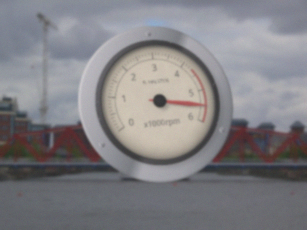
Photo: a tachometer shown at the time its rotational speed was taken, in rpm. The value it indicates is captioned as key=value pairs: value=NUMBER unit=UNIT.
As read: value=5500 unit=rpm
